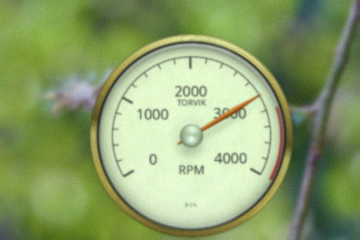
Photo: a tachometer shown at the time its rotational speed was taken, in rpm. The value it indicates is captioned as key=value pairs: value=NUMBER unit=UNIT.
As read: value=3000 unit=rpm
